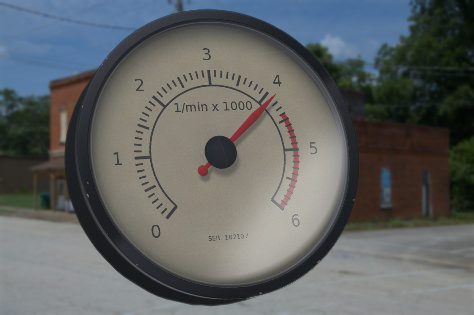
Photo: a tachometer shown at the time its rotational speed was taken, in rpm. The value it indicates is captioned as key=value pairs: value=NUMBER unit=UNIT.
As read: value=4100 unit=rpm
